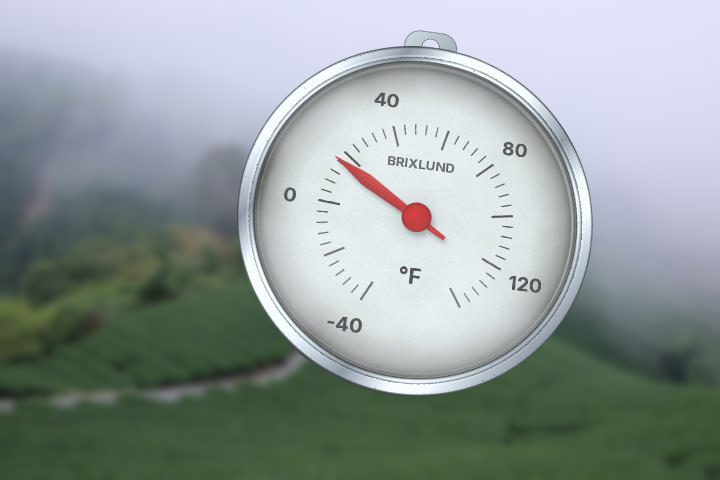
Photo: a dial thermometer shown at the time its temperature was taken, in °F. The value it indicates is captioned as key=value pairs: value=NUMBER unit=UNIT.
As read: value=16 unit=°F
